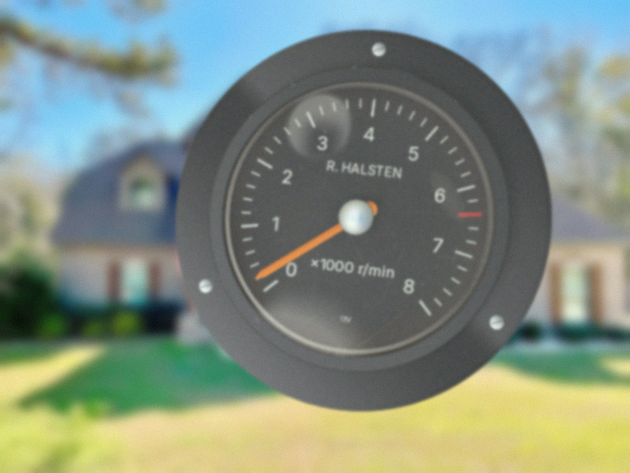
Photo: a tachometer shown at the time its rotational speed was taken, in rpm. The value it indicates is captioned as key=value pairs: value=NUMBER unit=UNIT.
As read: value=200 unit=rpm
